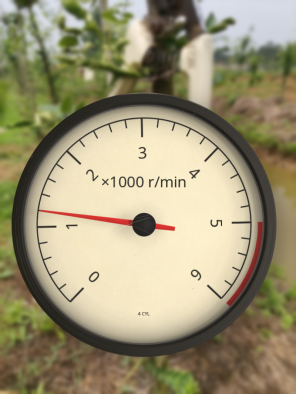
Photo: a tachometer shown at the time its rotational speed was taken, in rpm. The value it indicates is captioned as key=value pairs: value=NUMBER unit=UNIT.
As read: value=1200 unit=rpm
